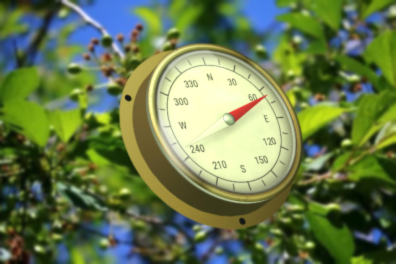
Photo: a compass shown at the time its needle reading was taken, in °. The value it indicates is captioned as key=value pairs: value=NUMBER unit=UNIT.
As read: value=67.5 unit=°
